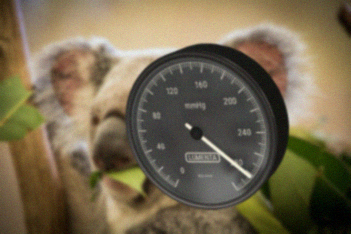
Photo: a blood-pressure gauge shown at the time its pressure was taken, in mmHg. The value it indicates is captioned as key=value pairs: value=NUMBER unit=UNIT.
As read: value=280 unit=mmHg
